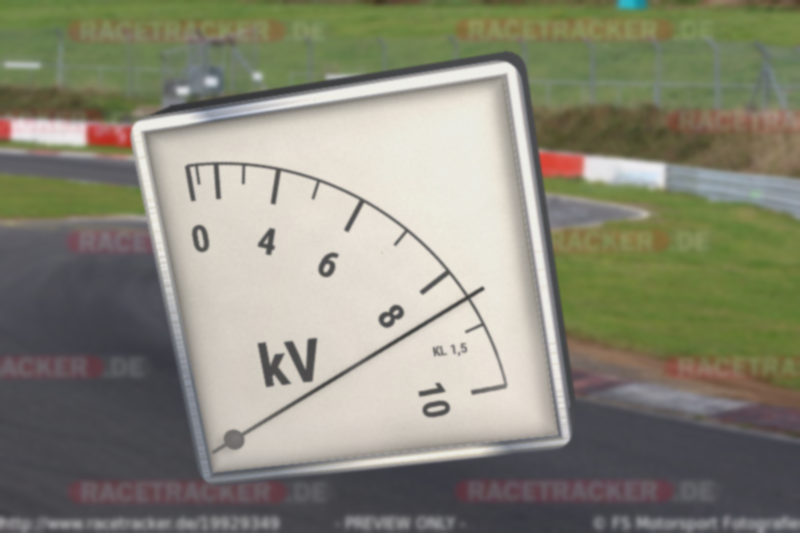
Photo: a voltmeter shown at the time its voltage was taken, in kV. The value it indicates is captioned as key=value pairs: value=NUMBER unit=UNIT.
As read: value=8.5 unit=kV
